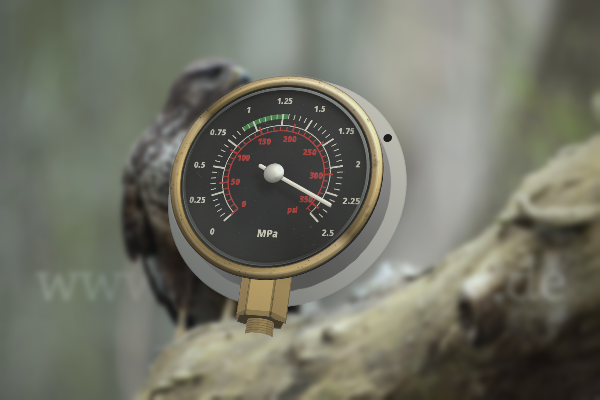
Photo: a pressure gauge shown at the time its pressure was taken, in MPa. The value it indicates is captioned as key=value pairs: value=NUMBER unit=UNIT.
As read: value=2.35 unit=MPa
